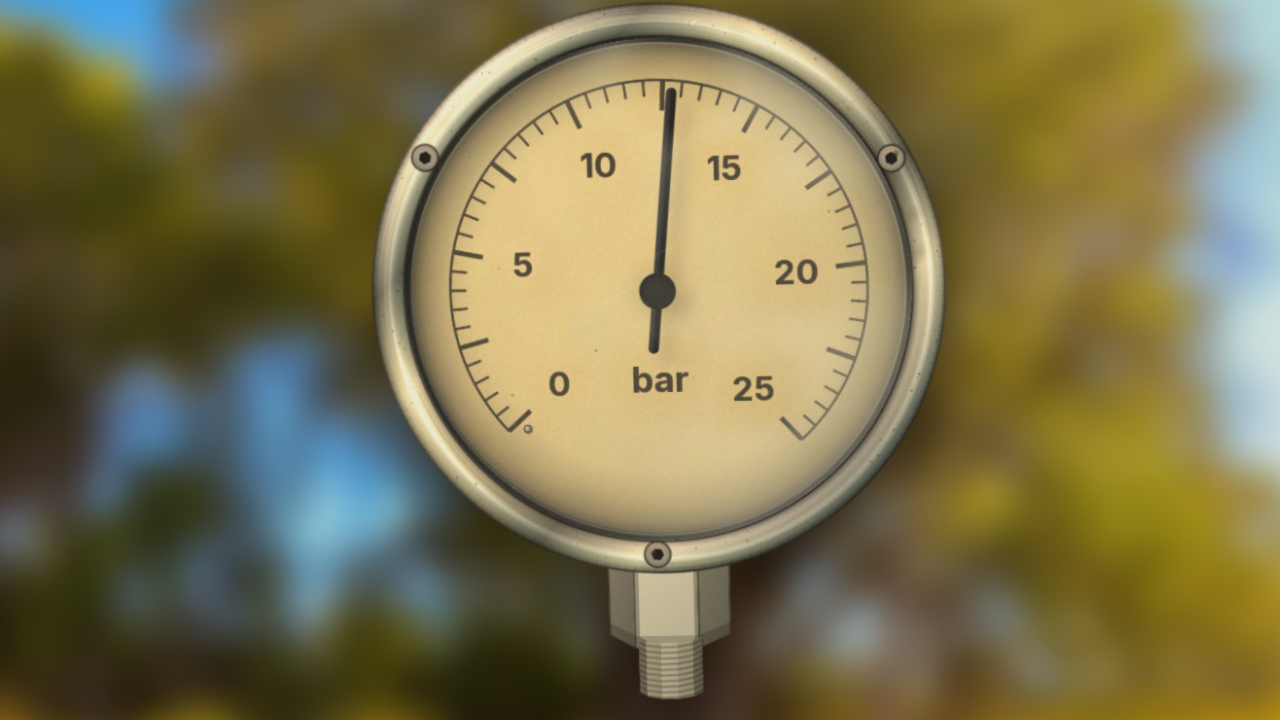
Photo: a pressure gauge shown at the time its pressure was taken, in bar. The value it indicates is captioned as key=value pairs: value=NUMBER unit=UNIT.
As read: value=12.75 unit=bar
